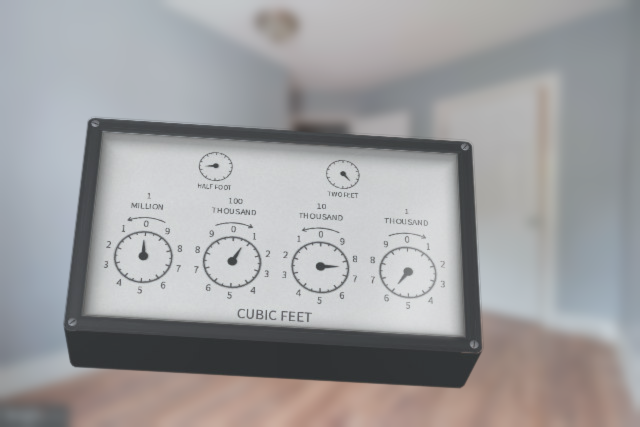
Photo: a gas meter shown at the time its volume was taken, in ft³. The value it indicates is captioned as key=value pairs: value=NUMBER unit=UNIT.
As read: value=7600 unit=ft³
